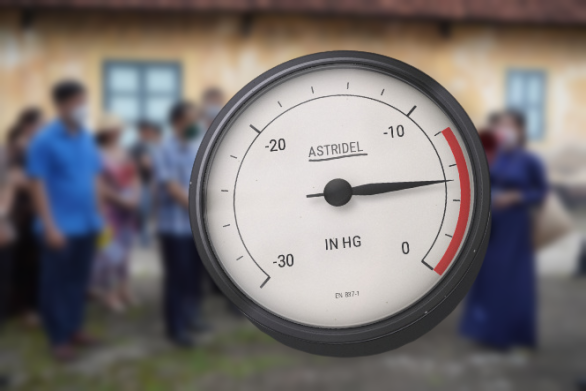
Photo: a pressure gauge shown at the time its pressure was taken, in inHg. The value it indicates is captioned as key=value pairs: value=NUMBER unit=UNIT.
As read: value=-5 unit=inHg
